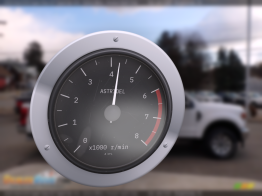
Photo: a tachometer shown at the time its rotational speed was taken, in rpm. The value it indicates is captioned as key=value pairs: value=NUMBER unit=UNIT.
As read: value=4250 unit=rpm
